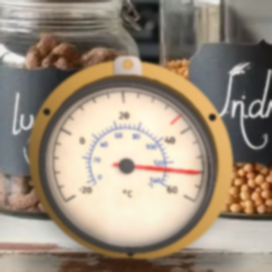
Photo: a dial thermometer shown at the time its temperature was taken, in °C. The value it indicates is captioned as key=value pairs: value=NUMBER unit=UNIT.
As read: value=52 unit=°C
